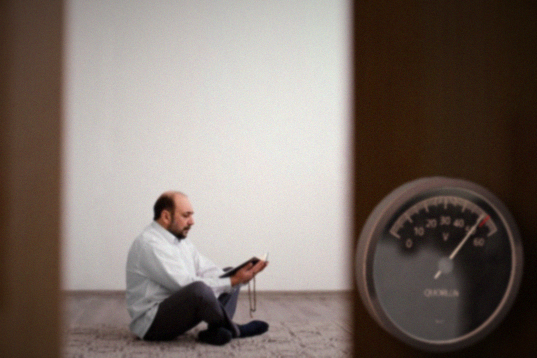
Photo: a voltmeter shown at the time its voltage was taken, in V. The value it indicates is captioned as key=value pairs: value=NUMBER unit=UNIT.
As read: value=50 unit=V
